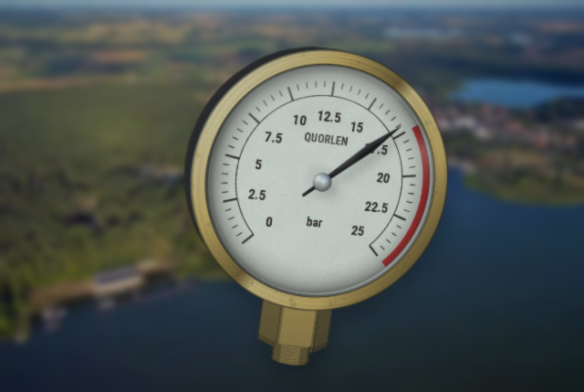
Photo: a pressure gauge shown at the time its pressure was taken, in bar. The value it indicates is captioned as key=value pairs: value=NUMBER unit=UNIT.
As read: value=17 unit=bar
